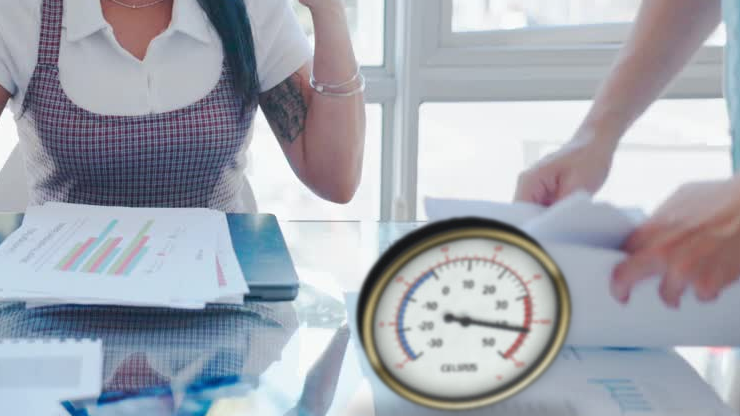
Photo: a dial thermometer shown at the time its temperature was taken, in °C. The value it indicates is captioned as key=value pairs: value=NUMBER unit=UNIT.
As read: value=40 unit=°C
